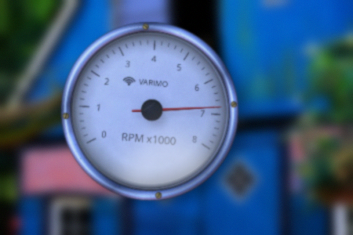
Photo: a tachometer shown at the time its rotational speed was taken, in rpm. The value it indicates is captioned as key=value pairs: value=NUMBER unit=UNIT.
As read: value=6800 unit=rpm
